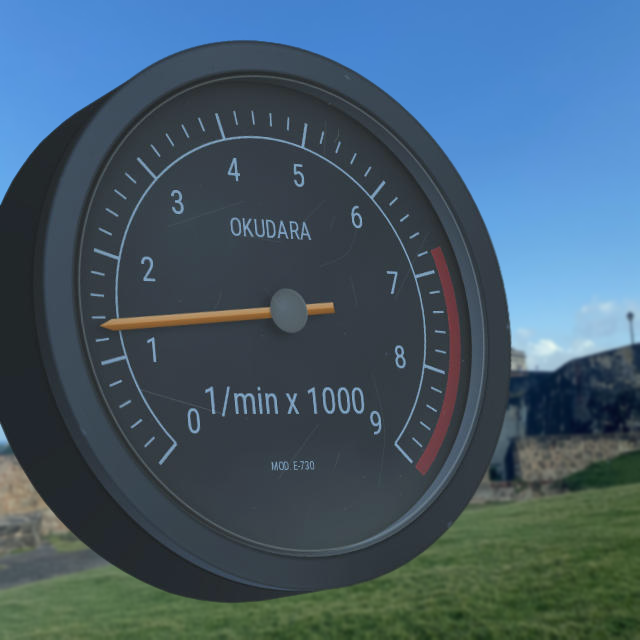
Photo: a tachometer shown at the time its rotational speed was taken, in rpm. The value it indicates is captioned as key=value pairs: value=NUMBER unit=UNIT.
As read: value=1300 unit=rpm
